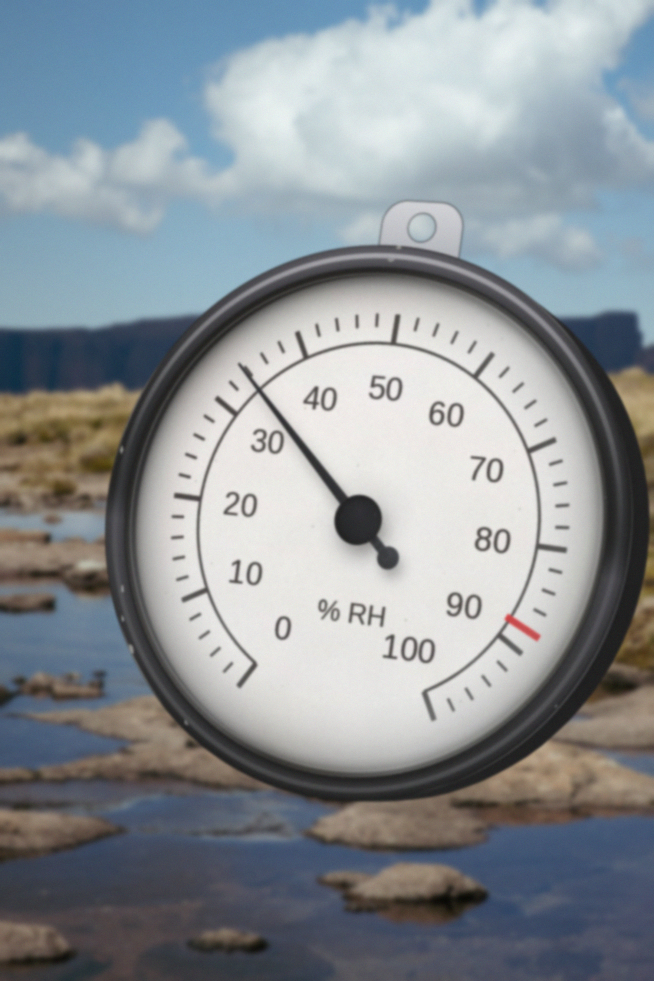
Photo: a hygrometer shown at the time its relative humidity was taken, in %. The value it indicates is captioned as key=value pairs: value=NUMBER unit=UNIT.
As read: value=34 unit=%
